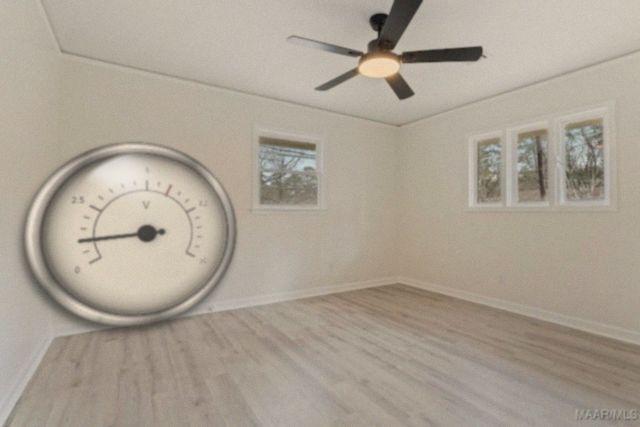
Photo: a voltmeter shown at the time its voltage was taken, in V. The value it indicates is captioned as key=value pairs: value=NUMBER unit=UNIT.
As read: value=1 unit=V
